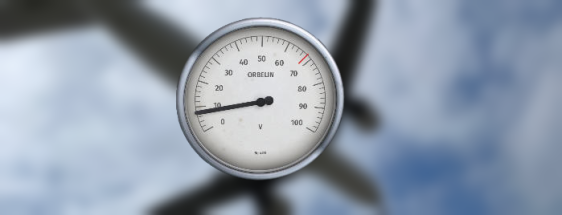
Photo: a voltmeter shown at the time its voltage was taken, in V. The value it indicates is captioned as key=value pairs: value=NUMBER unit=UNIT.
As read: value=8 unit=V
